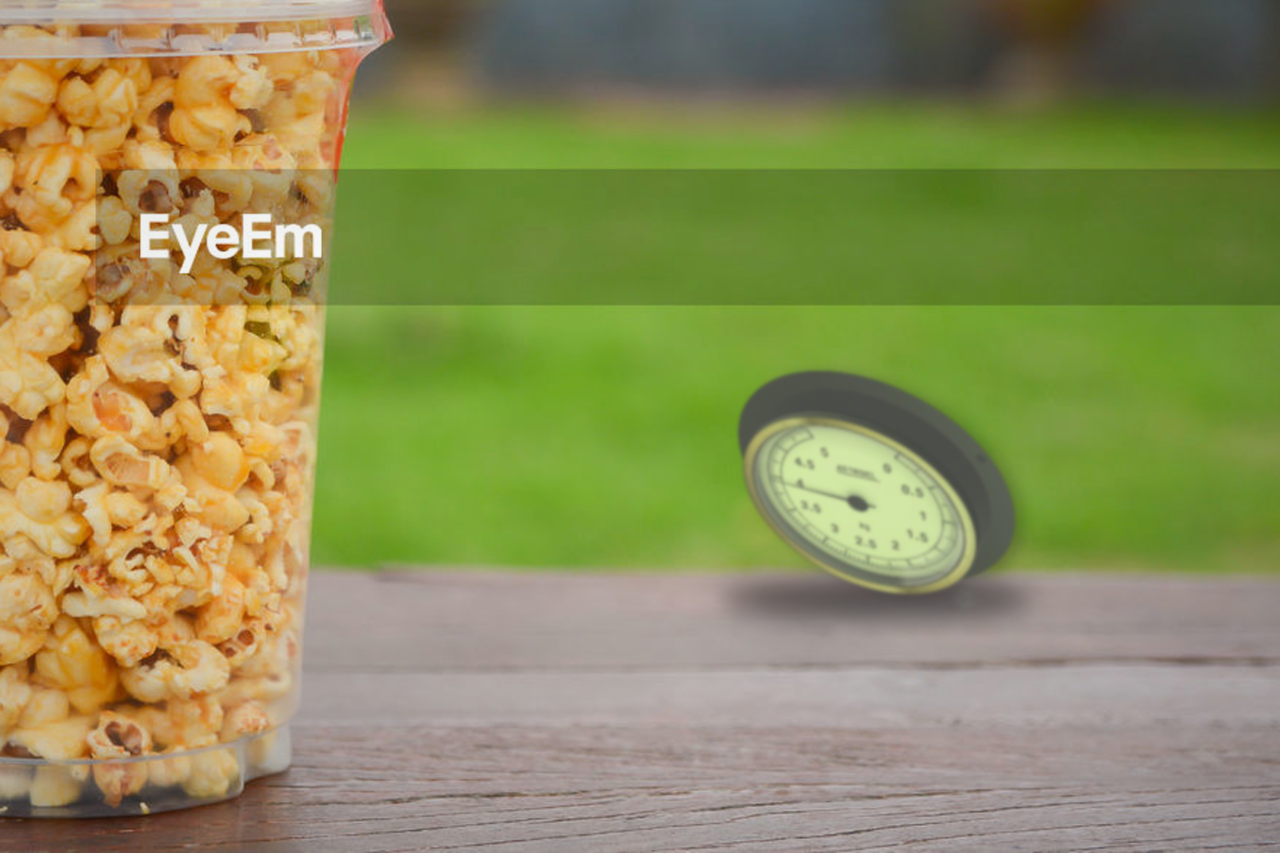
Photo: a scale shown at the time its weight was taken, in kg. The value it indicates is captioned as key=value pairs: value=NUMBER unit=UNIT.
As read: value=4 unit=kg
